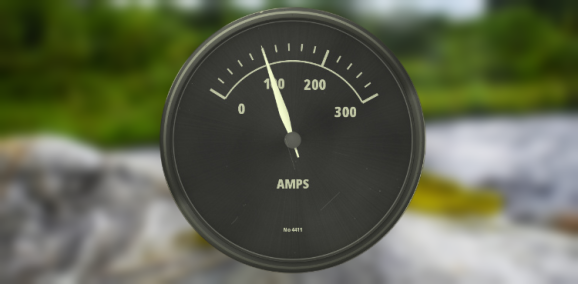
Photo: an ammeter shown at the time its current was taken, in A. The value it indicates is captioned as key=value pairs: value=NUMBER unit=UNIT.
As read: value=100 unit=A
